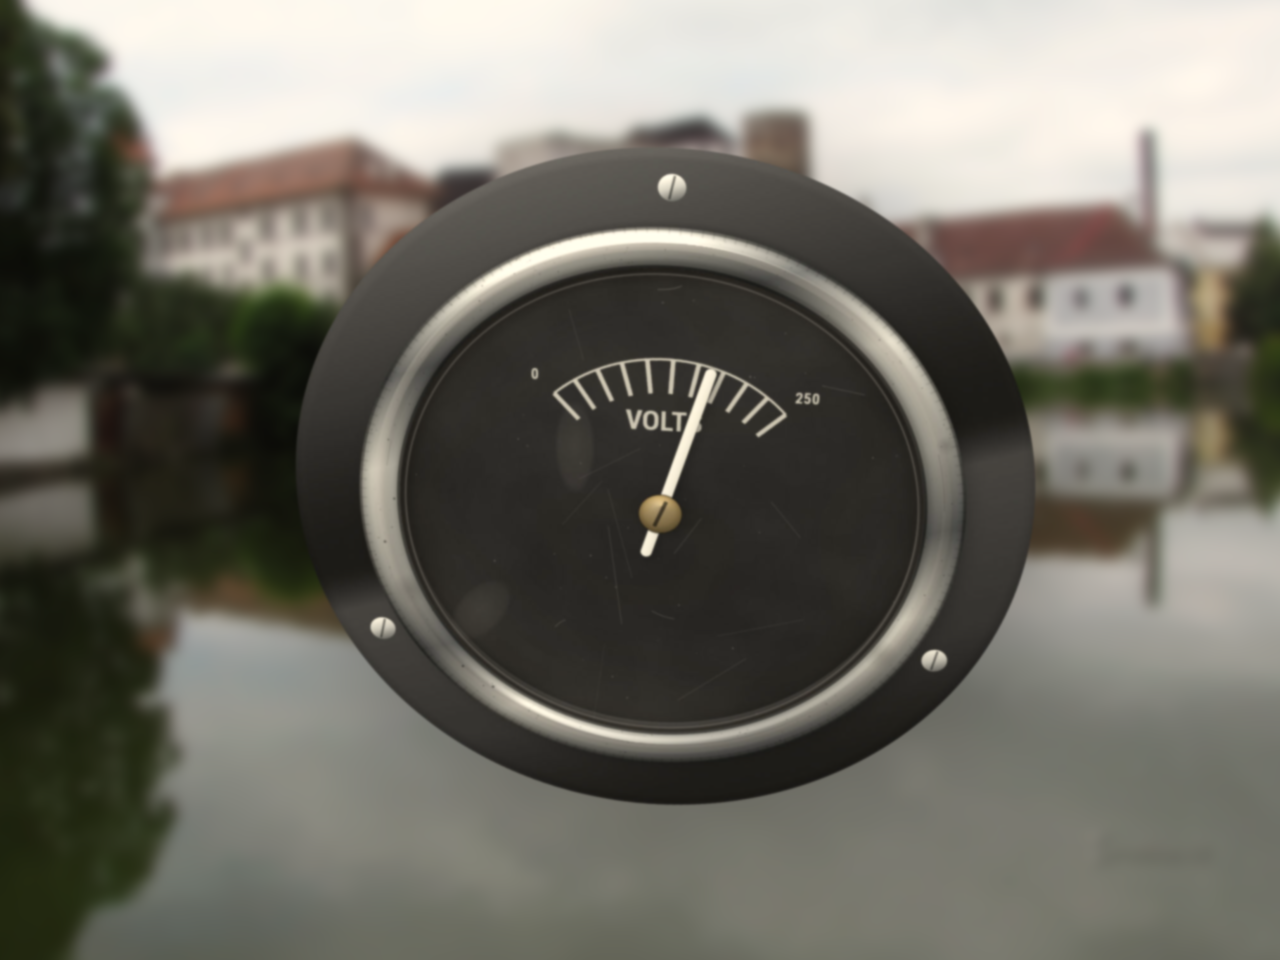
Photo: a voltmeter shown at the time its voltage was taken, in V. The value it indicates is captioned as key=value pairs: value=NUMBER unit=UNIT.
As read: value=162.5 unit=V
